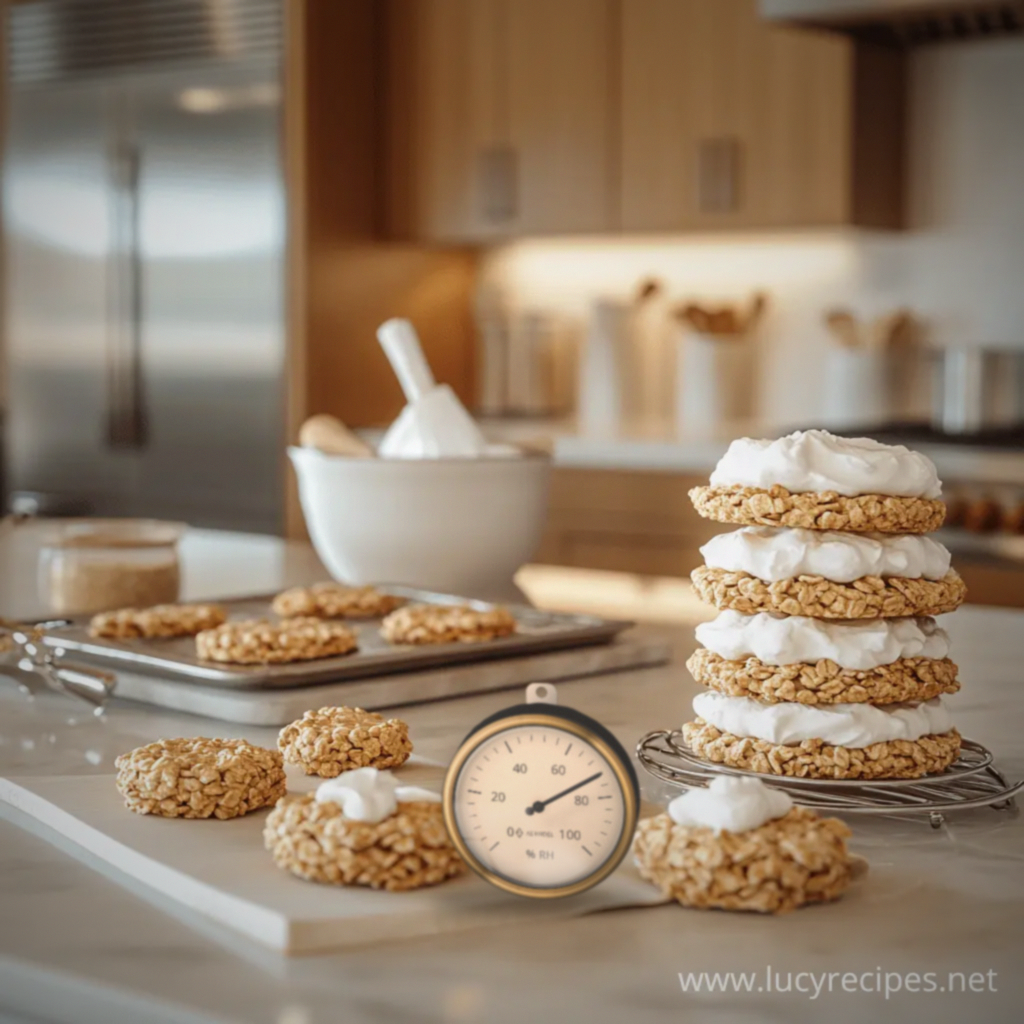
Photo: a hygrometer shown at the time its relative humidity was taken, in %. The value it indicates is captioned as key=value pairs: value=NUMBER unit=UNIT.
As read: value=72 unit=%
